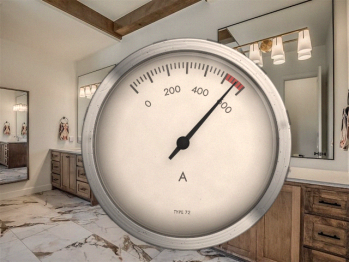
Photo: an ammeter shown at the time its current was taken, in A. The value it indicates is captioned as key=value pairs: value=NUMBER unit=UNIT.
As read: value=560 unit=A
